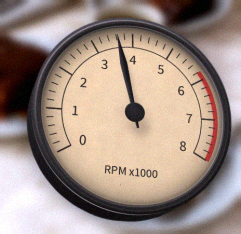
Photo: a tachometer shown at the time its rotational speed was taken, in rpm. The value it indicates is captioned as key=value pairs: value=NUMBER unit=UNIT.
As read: value=3600 unit=rpm
